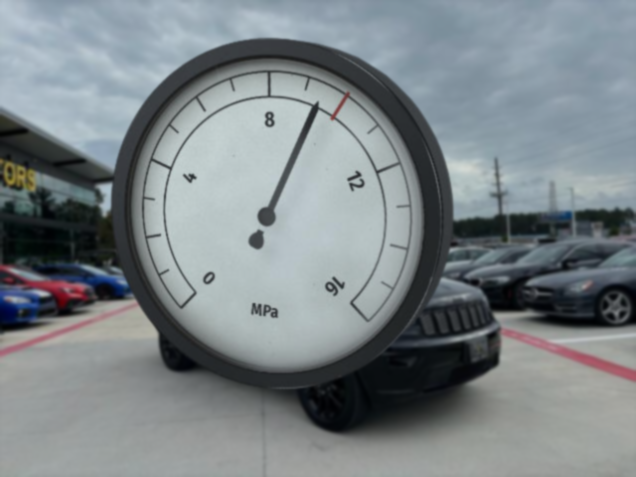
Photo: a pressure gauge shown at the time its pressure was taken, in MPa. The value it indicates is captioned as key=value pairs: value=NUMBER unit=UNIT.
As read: value=9.5 unit=MPa
